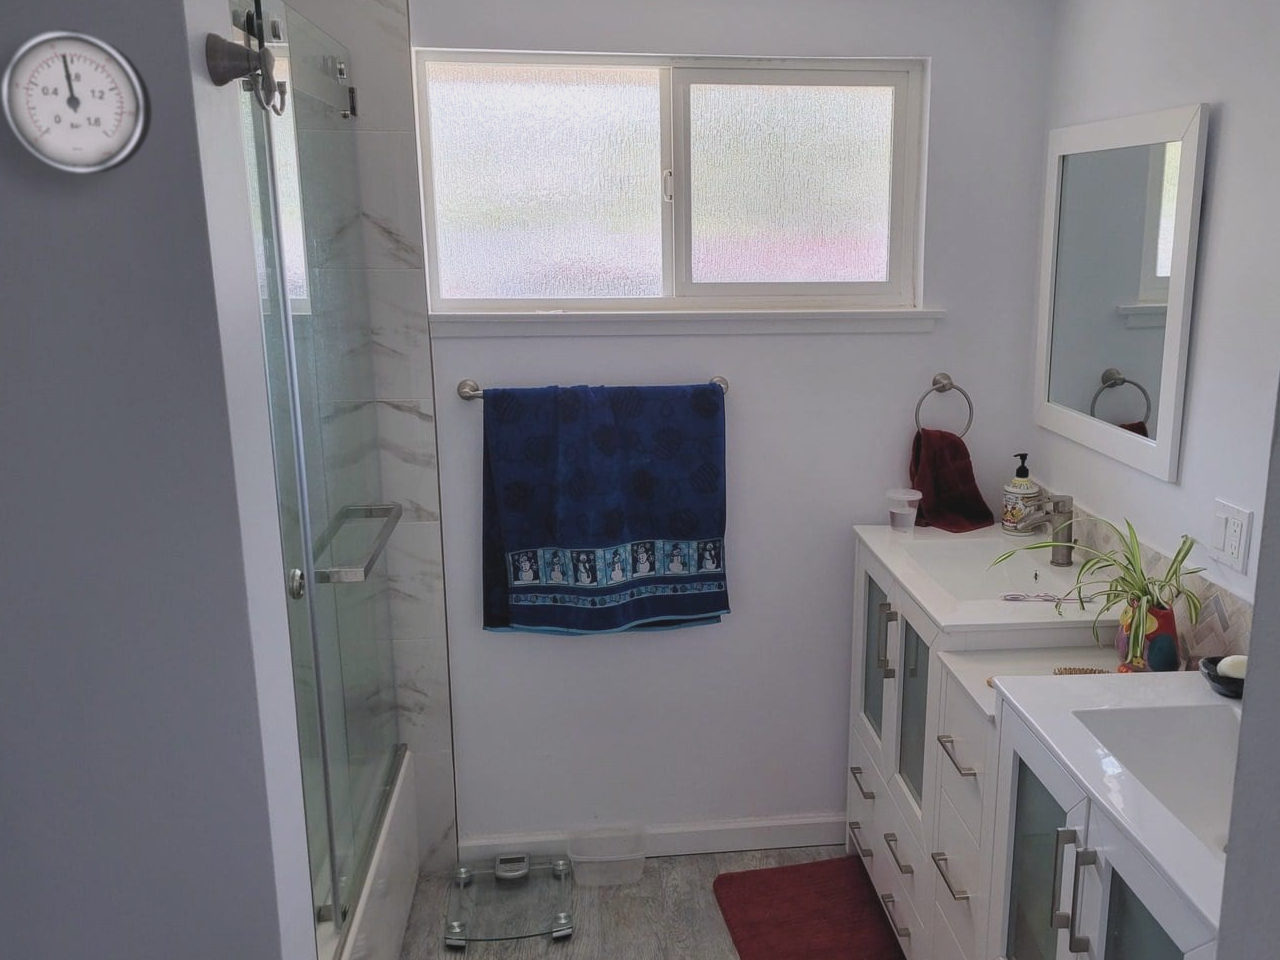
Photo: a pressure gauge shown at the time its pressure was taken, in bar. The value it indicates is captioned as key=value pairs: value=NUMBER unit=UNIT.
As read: value=0.75 unit=bar
